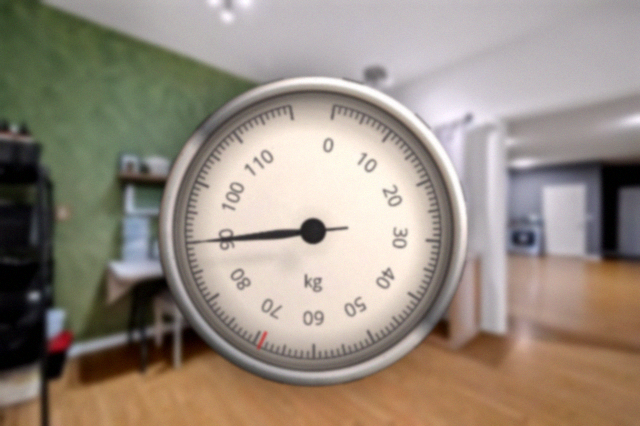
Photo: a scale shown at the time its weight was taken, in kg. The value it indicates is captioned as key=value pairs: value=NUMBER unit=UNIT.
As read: value=90 unit=kg
